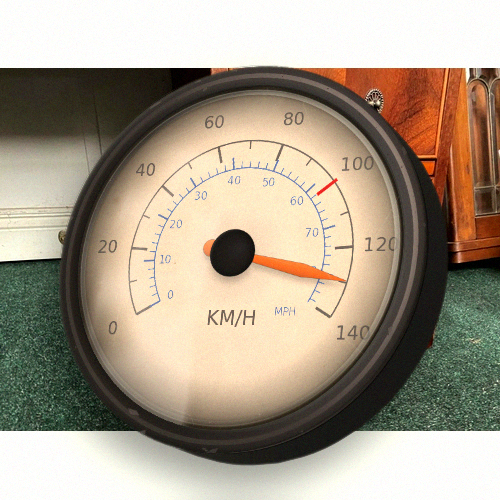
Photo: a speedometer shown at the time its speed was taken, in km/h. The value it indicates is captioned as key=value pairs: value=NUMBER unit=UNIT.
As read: value=130 unit=km/h
